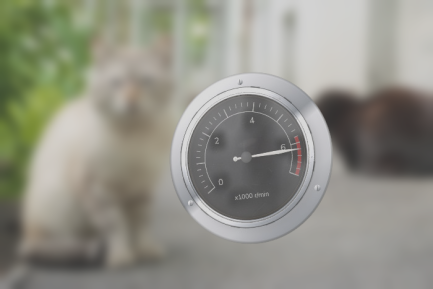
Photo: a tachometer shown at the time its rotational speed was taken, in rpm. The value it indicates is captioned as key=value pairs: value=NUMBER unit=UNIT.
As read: value=6200 unit=rpm
